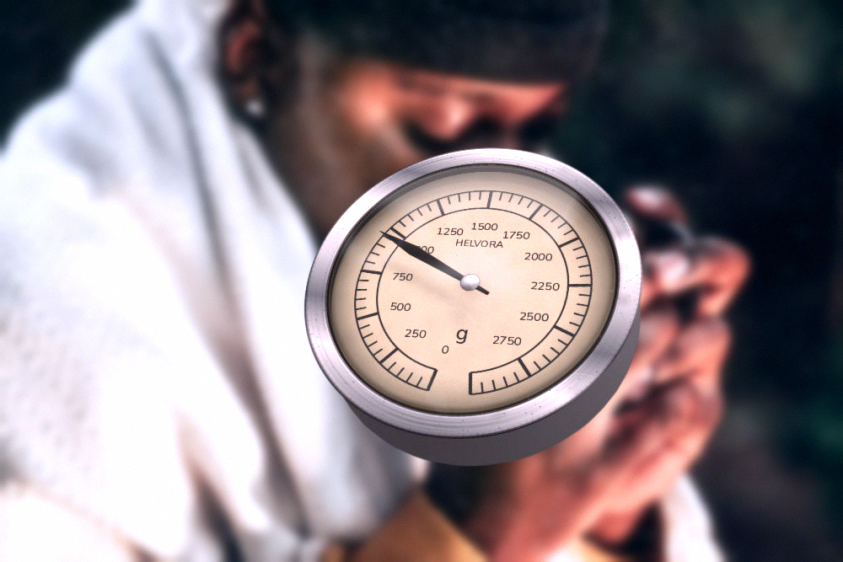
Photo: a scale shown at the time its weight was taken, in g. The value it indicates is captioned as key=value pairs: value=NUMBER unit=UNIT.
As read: value=950 unit=g
